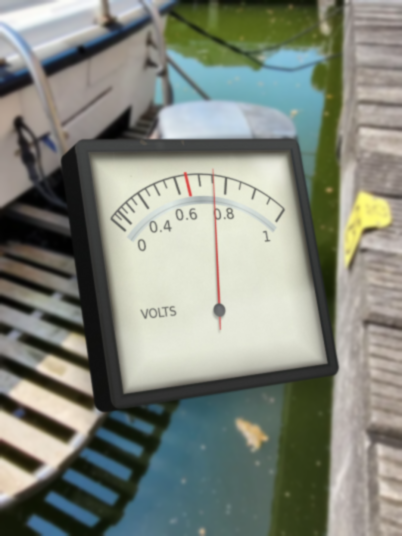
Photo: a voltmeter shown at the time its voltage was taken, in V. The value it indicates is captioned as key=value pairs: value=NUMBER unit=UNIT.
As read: value=0.75 unit=V
